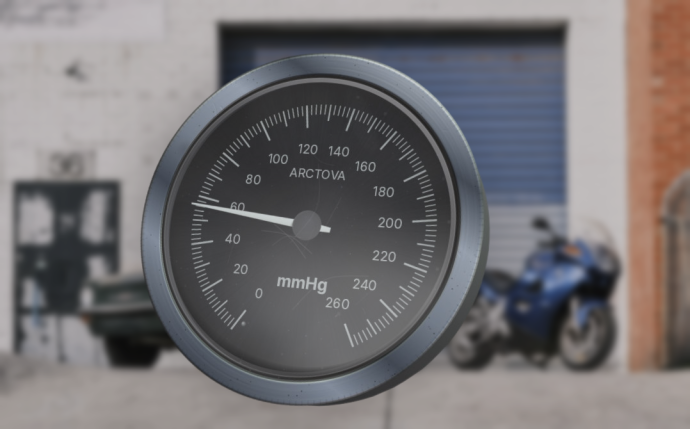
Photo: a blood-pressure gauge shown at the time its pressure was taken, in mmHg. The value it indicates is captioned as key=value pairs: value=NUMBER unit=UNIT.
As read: value=56 unit=mmHg
